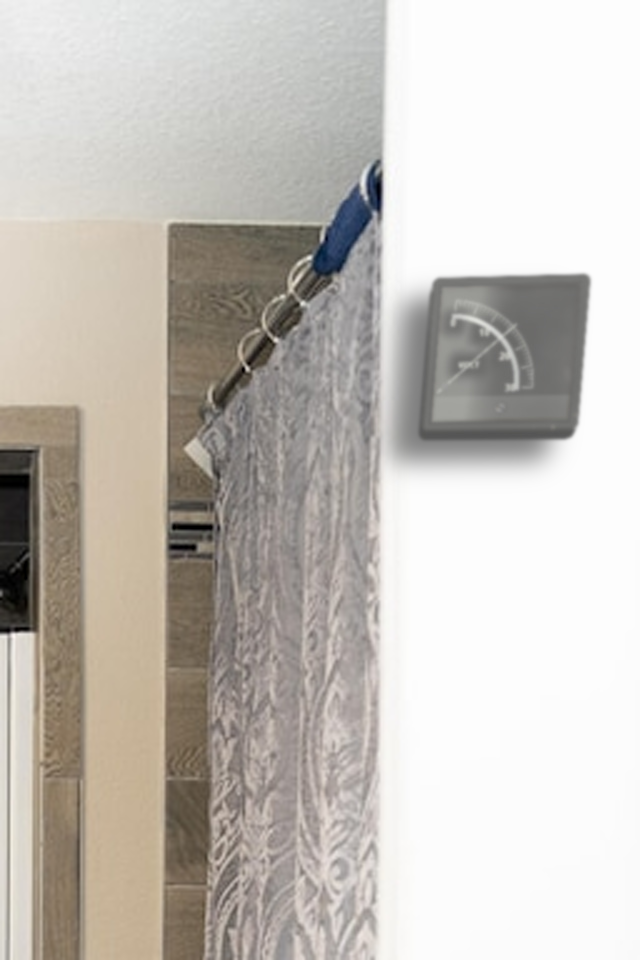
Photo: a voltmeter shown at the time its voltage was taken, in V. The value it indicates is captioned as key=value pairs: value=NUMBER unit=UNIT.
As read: value=15 unit=V
